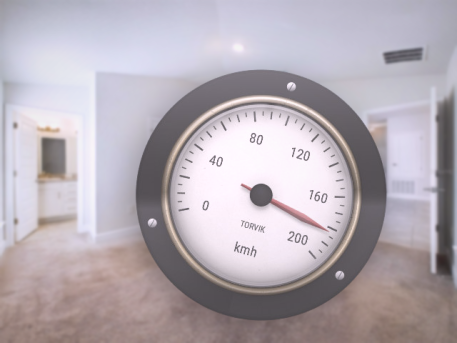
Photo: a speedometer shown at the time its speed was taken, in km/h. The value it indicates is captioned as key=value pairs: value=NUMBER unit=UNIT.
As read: value=182.5 unit=km/h
